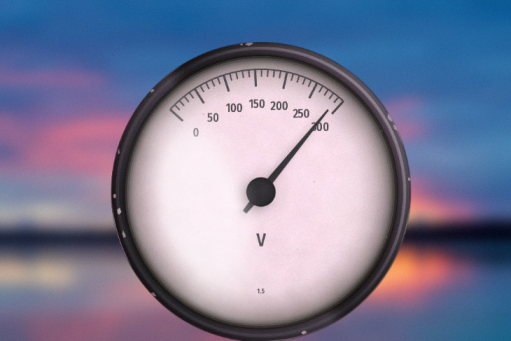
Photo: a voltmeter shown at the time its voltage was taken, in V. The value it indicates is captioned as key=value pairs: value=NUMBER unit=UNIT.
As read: value=290 unit=V
